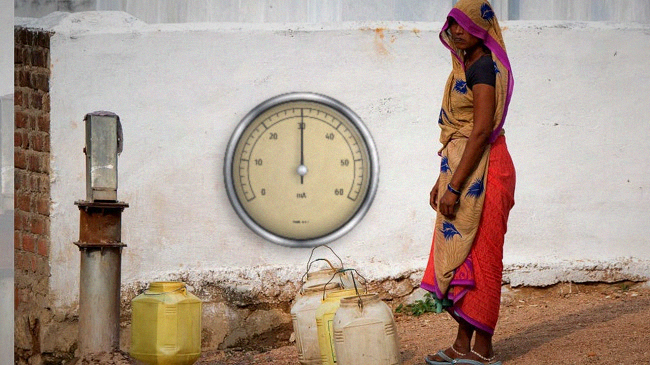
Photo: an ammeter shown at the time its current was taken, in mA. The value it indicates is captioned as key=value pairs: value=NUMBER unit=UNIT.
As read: value=30 unit=mA
